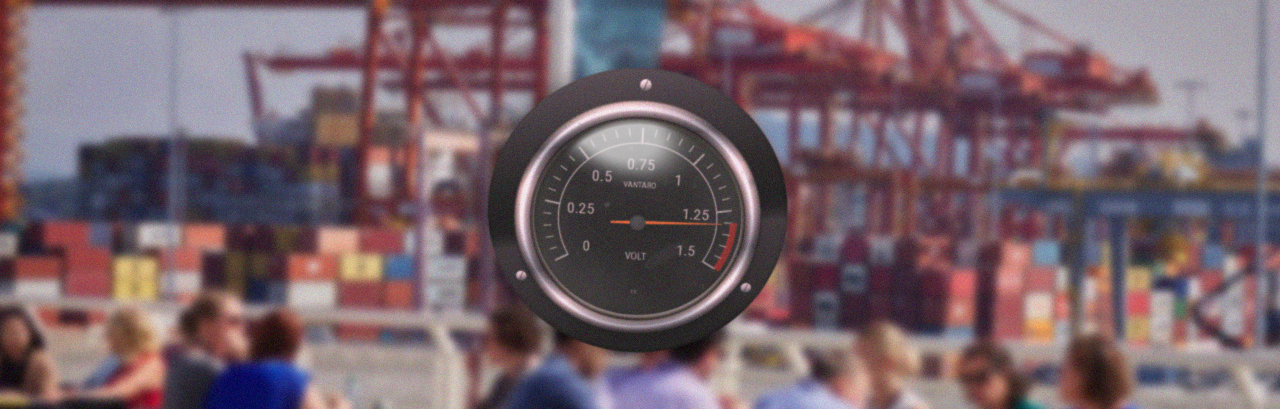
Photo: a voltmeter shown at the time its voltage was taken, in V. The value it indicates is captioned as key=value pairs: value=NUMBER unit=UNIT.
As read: value=1.3 unit=V
